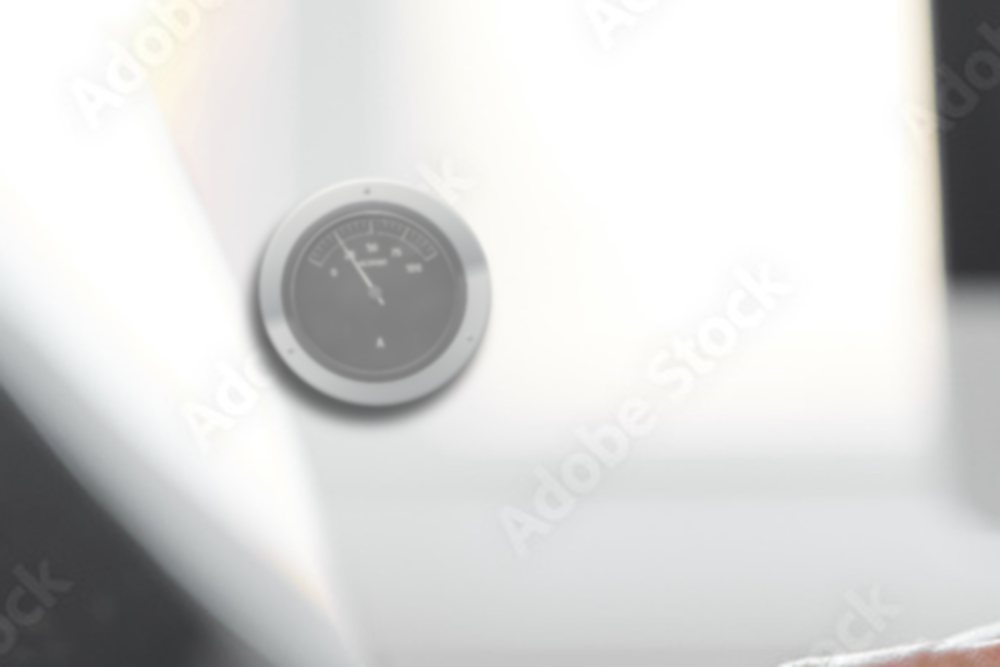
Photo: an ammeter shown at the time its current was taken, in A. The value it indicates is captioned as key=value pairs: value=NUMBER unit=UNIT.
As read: value=25 unit=A
